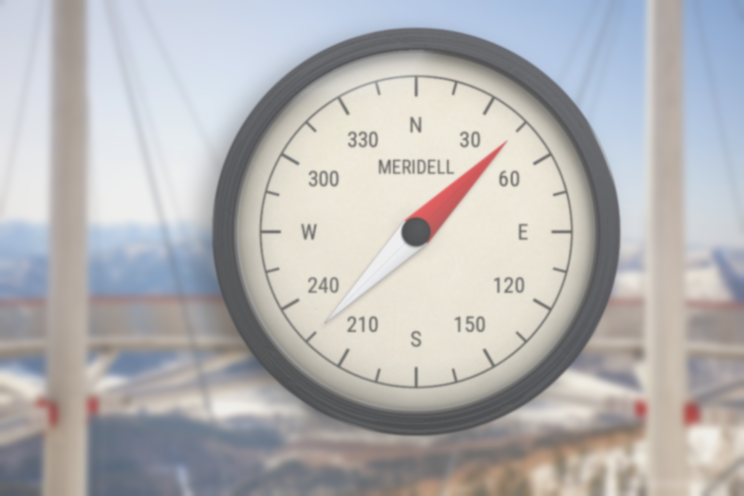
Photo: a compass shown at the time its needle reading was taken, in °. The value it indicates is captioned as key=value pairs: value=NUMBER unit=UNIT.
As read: value=45 unit=°
